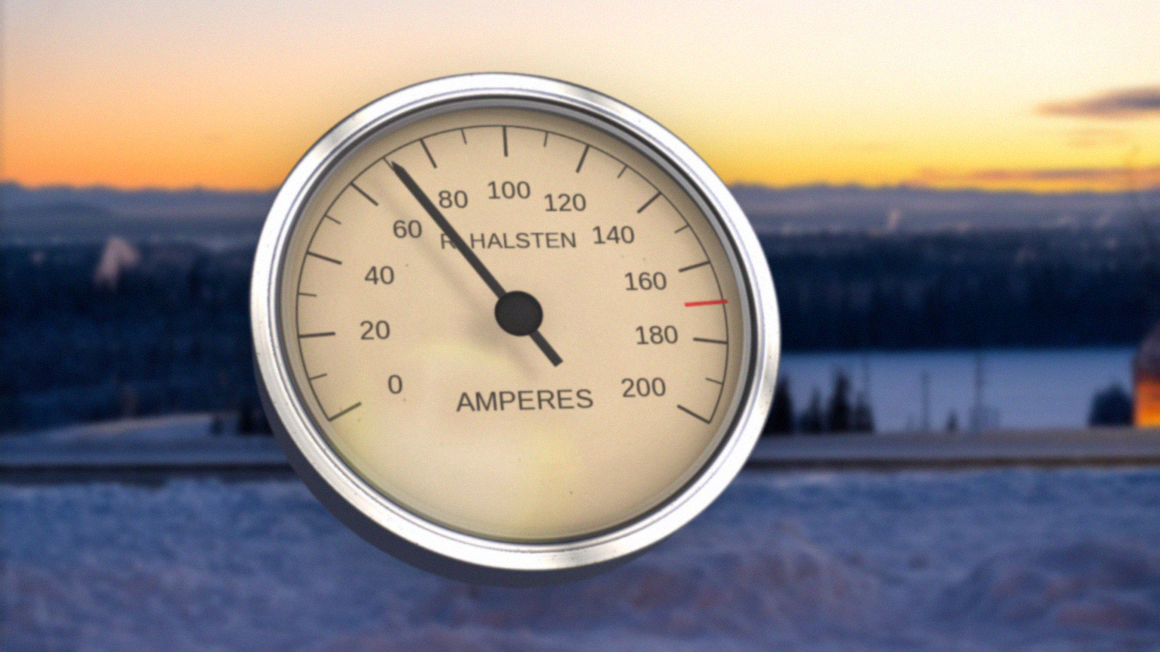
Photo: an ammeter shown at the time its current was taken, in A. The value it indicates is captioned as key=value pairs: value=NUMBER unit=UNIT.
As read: value=70 unit=A
